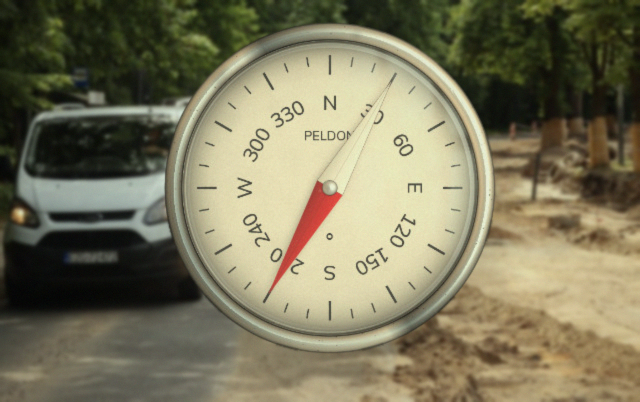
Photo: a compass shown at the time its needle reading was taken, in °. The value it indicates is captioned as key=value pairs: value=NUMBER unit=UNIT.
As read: value=210 unit=°
